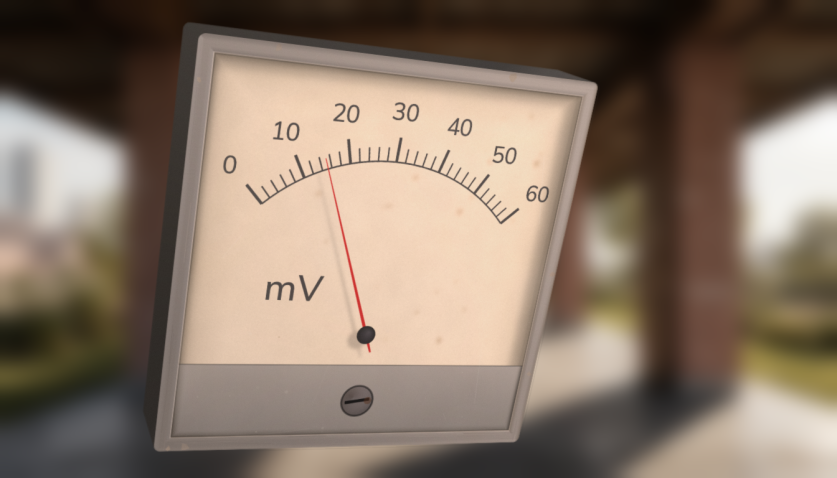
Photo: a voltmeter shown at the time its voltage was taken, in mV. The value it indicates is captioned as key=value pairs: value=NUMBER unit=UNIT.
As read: value=15 unit=mV
